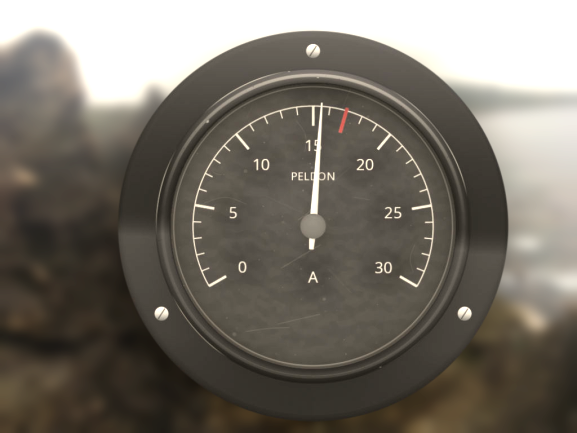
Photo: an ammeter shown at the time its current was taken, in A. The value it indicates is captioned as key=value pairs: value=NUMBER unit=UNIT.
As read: value=15.5 unit=A
